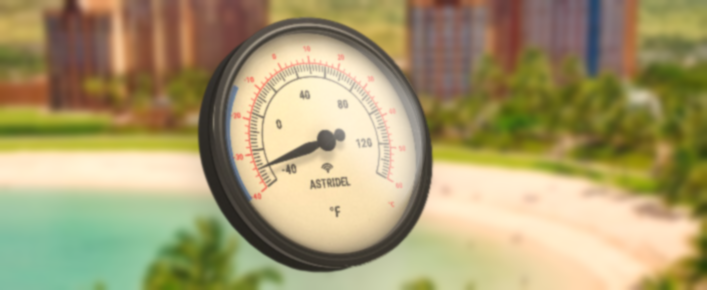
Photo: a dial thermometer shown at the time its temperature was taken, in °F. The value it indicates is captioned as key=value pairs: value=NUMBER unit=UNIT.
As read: value=-30 unit=°F
